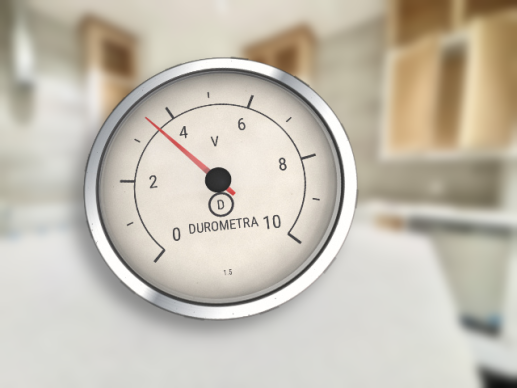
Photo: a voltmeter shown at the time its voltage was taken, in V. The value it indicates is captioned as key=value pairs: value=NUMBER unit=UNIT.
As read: value=3.5 unit=V
